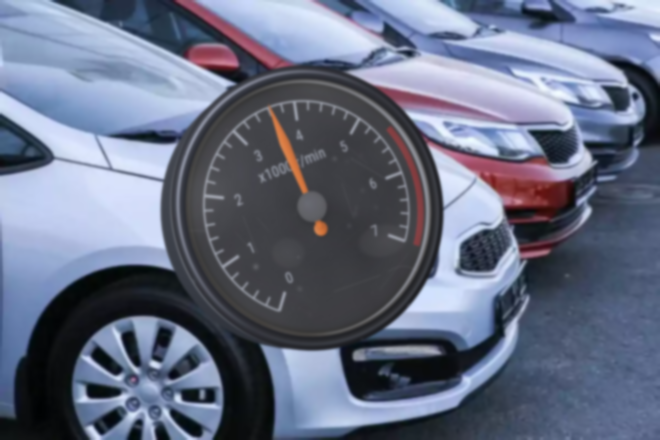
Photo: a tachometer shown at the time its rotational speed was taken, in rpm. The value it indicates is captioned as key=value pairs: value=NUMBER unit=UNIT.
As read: value=3600 unit=rpm
